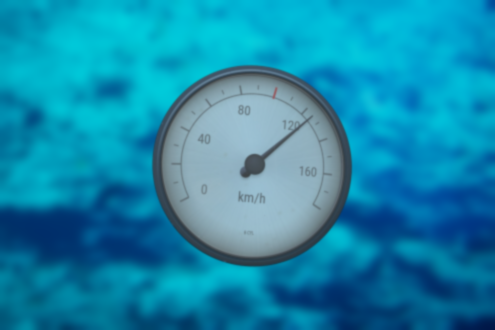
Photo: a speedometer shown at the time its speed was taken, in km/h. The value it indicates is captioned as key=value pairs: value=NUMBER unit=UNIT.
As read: value=125 unit=km/h
